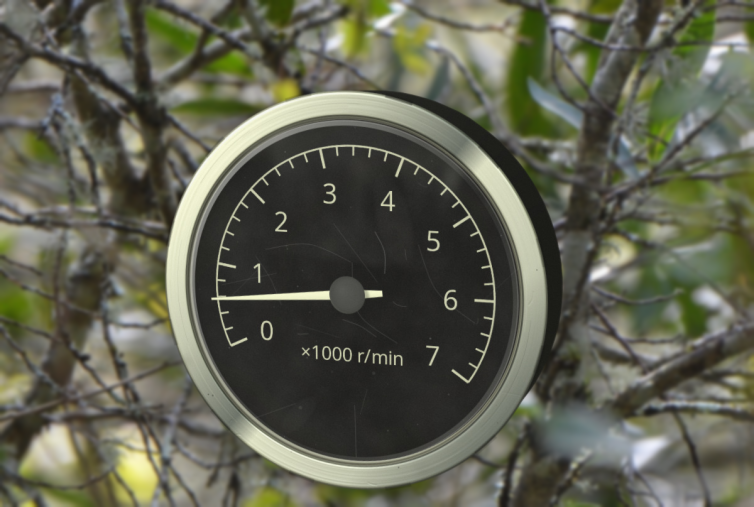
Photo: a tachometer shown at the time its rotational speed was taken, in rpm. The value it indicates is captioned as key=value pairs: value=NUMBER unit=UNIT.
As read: value=600 unit=rpm
